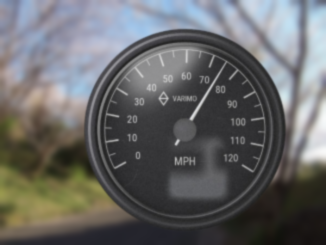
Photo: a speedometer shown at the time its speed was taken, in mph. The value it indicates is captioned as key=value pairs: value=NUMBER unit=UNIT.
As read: value=75 unit=mph
